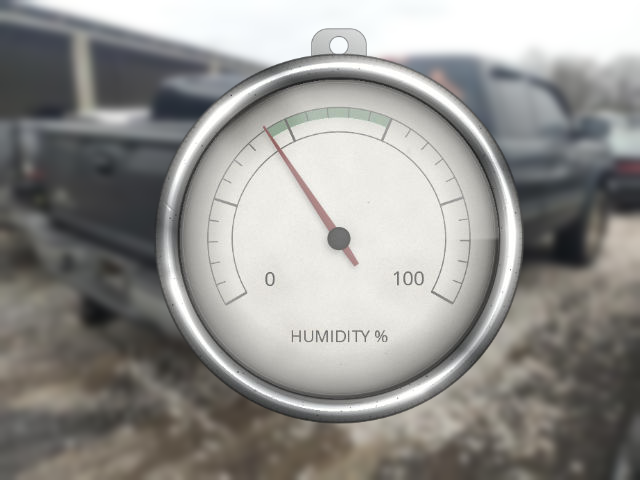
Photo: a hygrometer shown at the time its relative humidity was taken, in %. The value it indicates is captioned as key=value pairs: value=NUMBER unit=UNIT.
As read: value=36 unit=%
